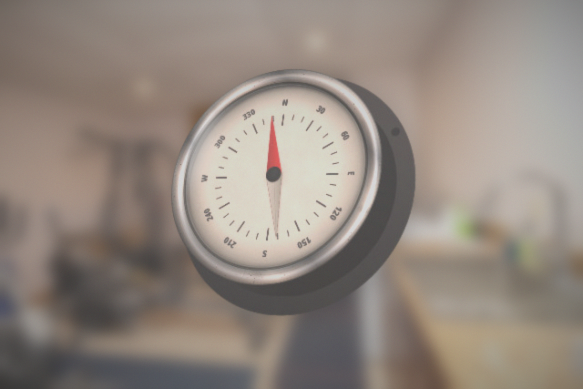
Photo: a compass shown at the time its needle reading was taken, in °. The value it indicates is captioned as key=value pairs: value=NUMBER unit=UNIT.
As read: value=350 unit=°
